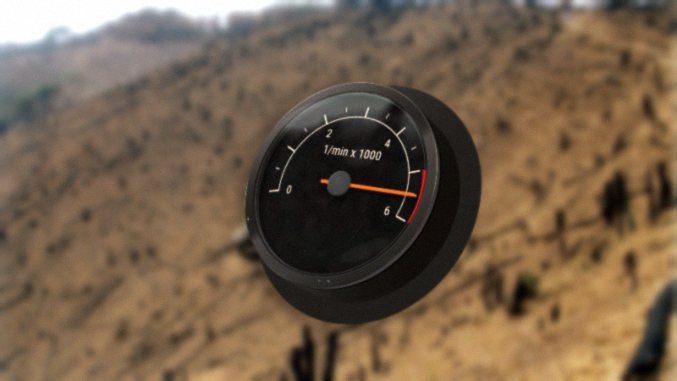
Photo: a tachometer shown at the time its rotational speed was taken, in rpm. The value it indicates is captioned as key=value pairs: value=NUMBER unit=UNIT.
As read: value=5500 unit=rpm
